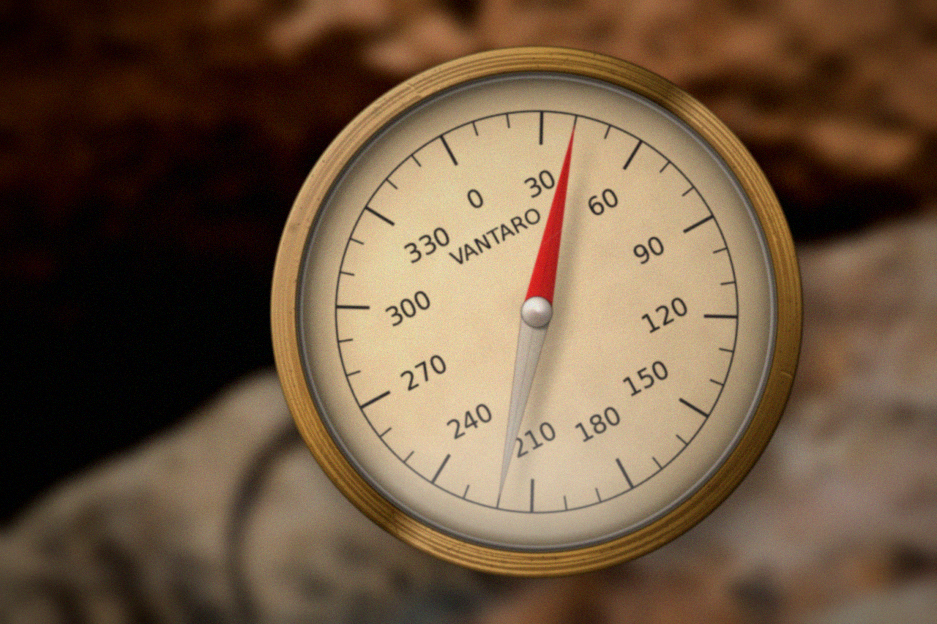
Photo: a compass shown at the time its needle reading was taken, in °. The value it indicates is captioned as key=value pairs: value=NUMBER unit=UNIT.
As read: value=40 unit=°
